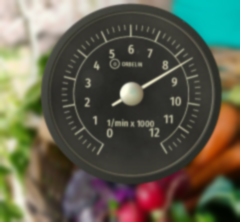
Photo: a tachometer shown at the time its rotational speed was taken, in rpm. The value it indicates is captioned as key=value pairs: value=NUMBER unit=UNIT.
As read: value=8400 unit=rpm
